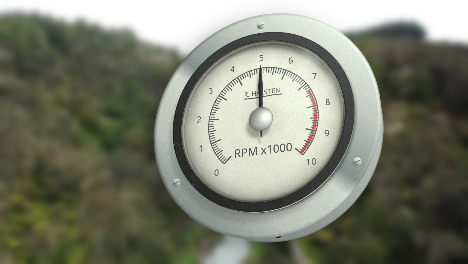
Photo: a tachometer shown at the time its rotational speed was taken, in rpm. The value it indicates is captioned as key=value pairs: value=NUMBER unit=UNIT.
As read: value=5000 unit=rpm
